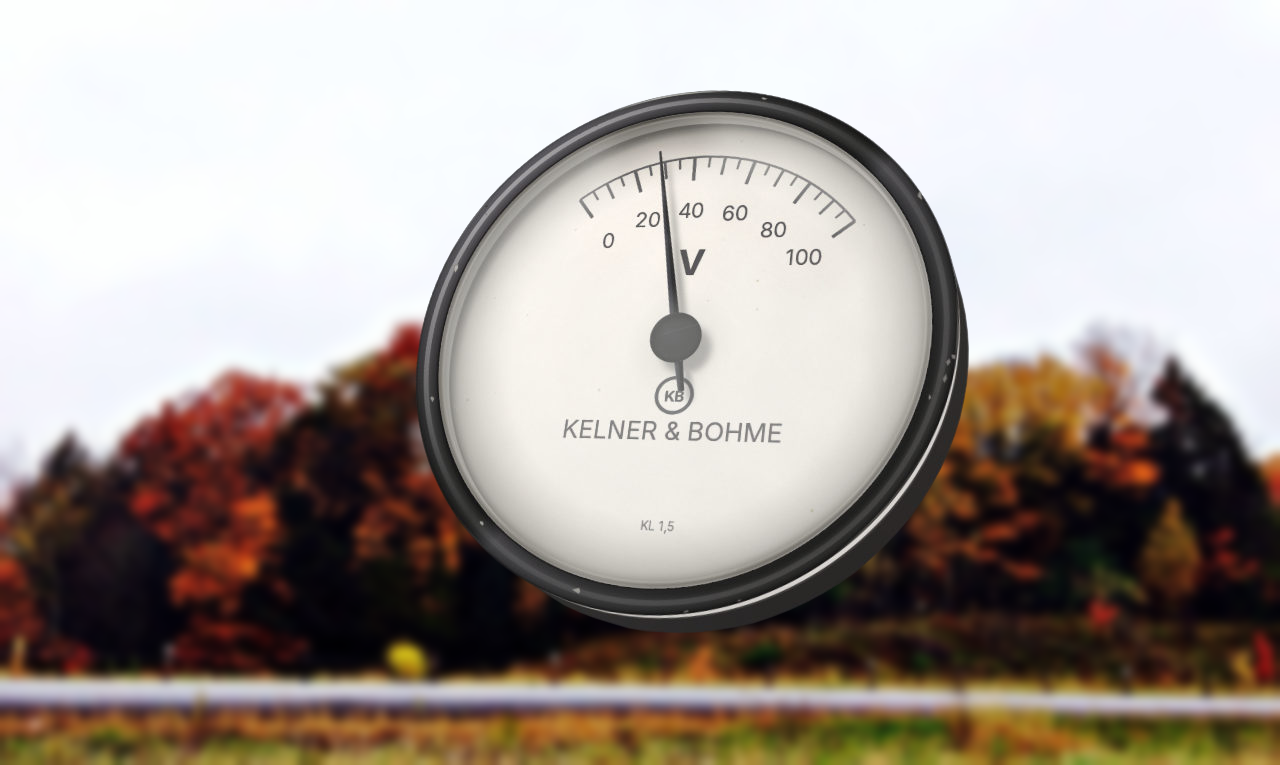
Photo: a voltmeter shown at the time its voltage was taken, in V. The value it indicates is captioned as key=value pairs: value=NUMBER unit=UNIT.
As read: value=30 unit=V
